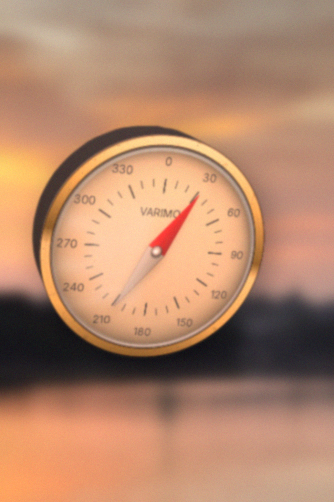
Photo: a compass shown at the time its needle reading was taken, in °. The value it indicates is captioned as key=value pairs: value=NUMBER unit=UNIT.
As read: value=30 unit=°
